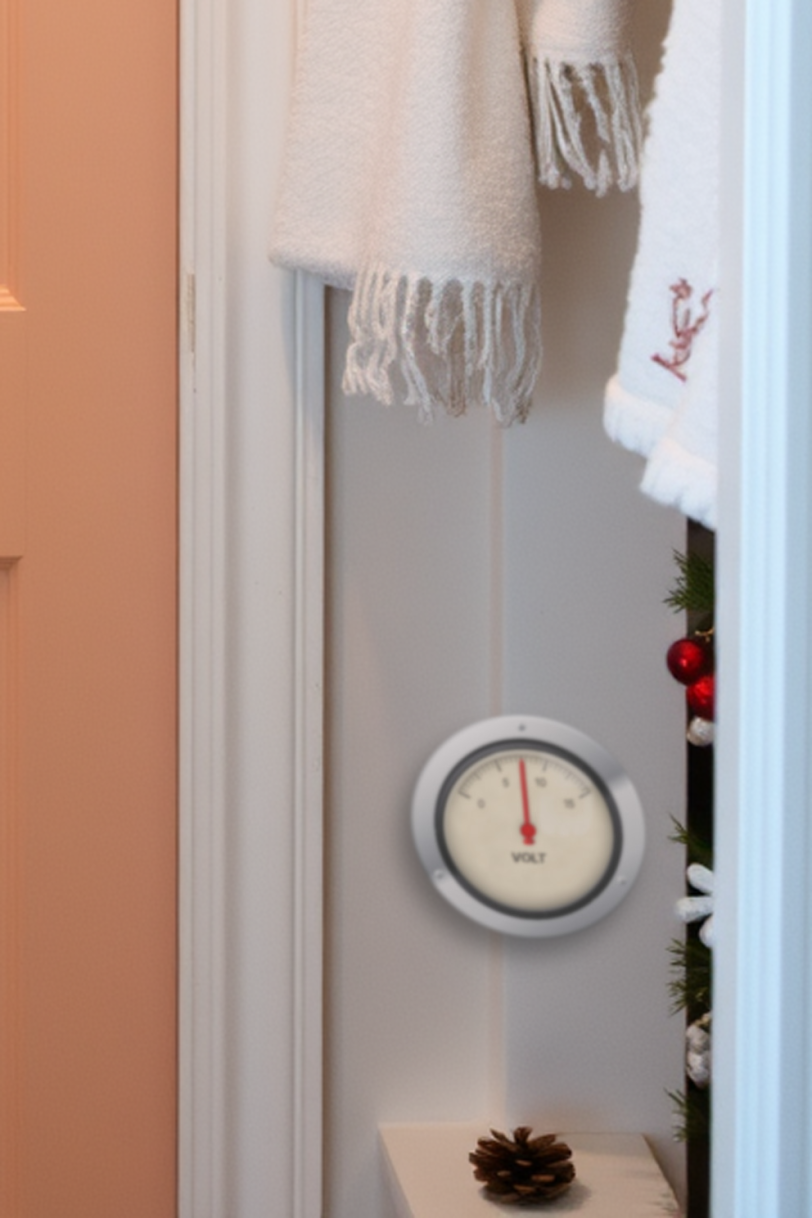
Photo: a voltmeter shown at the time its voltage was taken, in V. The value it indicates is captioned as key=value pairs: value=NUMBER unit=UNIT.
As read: value=7.5 unit=V
